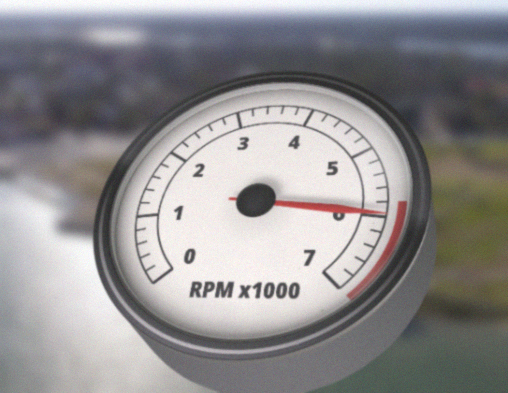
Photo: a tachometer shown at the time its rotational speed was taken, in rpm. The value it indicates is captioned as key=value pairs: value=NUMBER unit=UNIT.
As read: value=6000 unit=rpm
